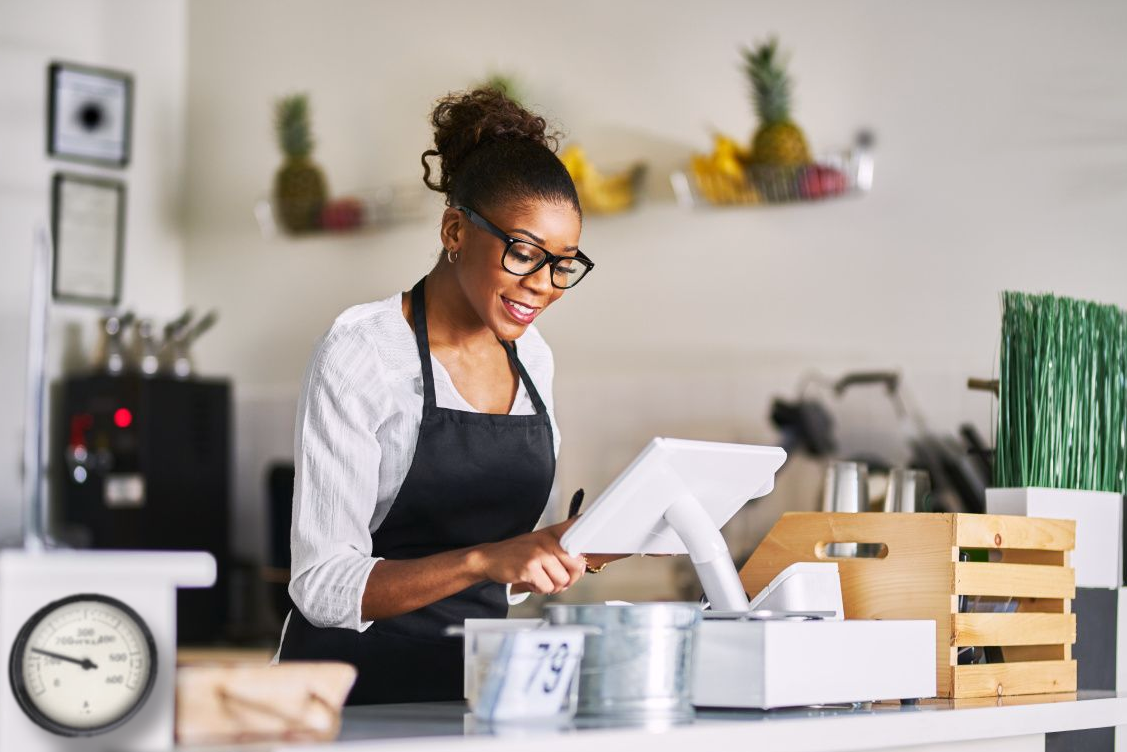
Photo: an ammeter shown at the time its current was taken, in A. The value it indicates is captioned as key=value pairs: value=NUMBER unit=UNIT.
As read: value=120 unit=A
